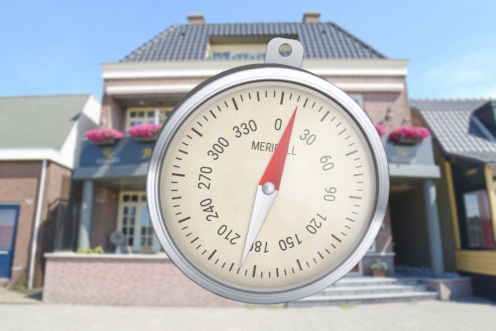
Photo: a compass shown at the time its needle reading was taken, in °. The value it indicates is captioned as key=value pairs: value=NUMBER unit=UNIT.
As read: value=10 unit=°
